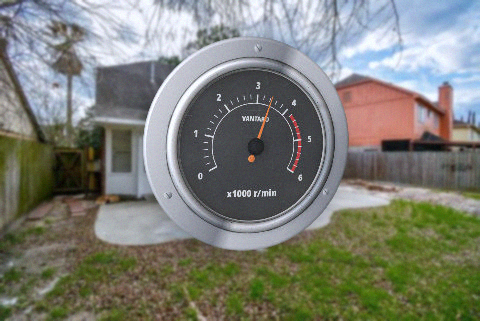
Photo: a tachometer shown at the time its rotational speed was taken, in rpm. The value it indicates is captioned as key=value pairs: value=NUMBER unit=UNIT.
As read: value=3400 unit=rpm
